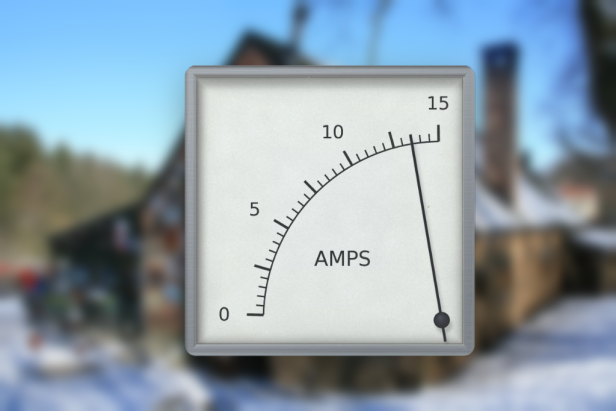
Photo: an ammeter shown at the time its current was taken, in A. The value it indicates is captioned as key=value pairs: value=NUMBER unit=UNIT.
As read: value=13.5 unit=A
